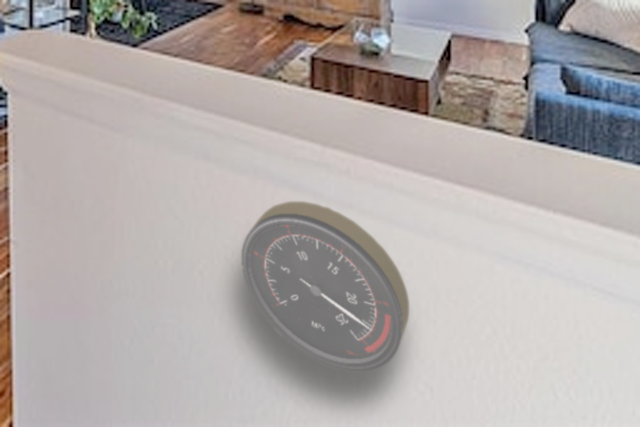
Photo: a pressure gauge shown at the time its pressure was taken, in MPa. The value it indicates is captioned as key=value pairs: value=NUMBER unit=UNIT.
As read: value=22.5 unit=MPa
